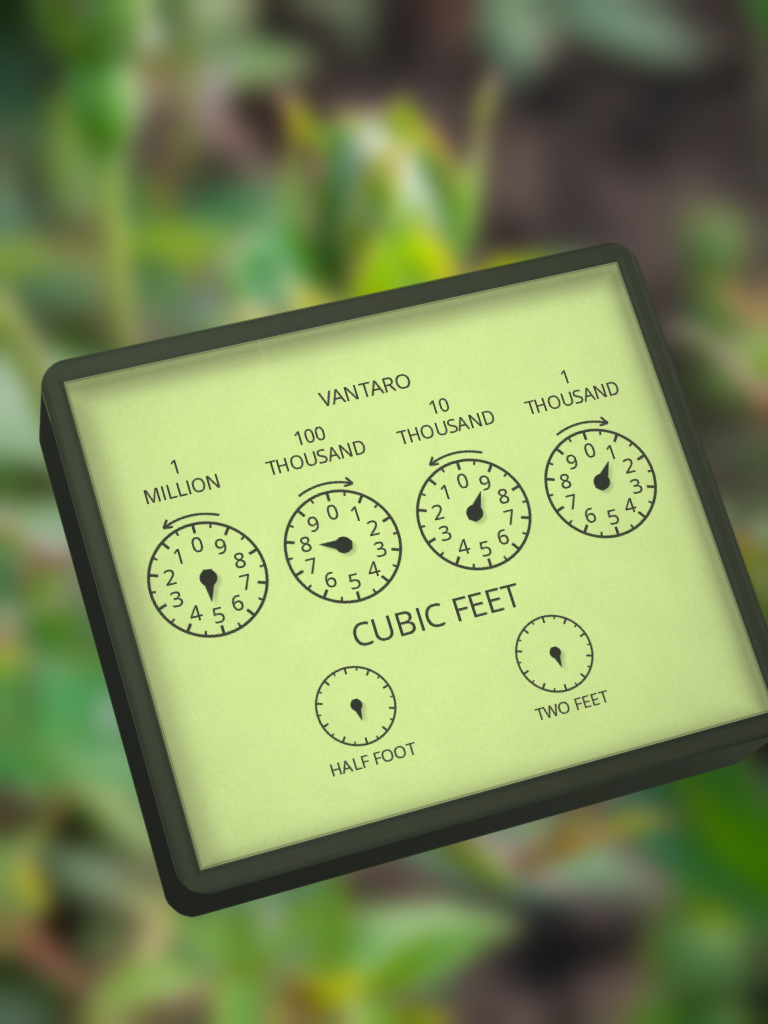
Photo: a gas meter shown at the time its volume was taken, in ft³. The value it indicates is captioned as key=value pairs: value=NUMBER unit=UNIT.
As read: value=479100 unit=ft³
